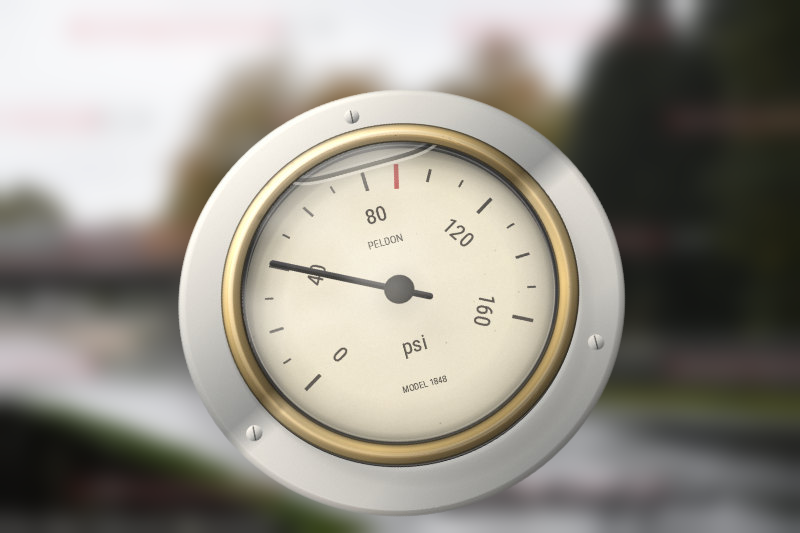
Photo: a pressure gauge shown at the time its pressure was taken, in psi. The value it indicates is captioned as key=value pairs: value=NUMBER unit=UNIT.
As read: value=40 unit=psi
